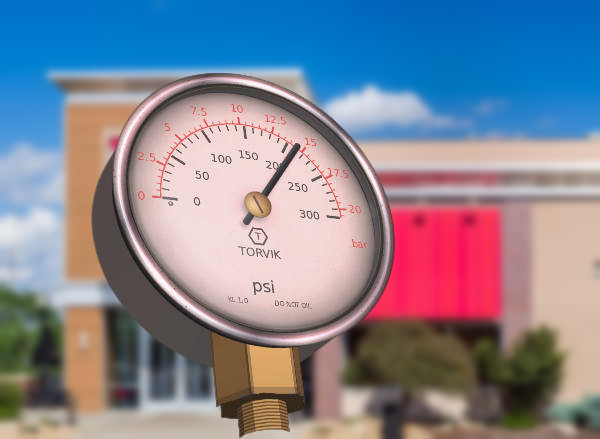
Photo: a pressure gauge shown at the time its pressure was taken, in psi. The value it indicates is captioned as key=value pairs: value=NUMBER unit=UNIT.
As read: value=210 unit=psi
